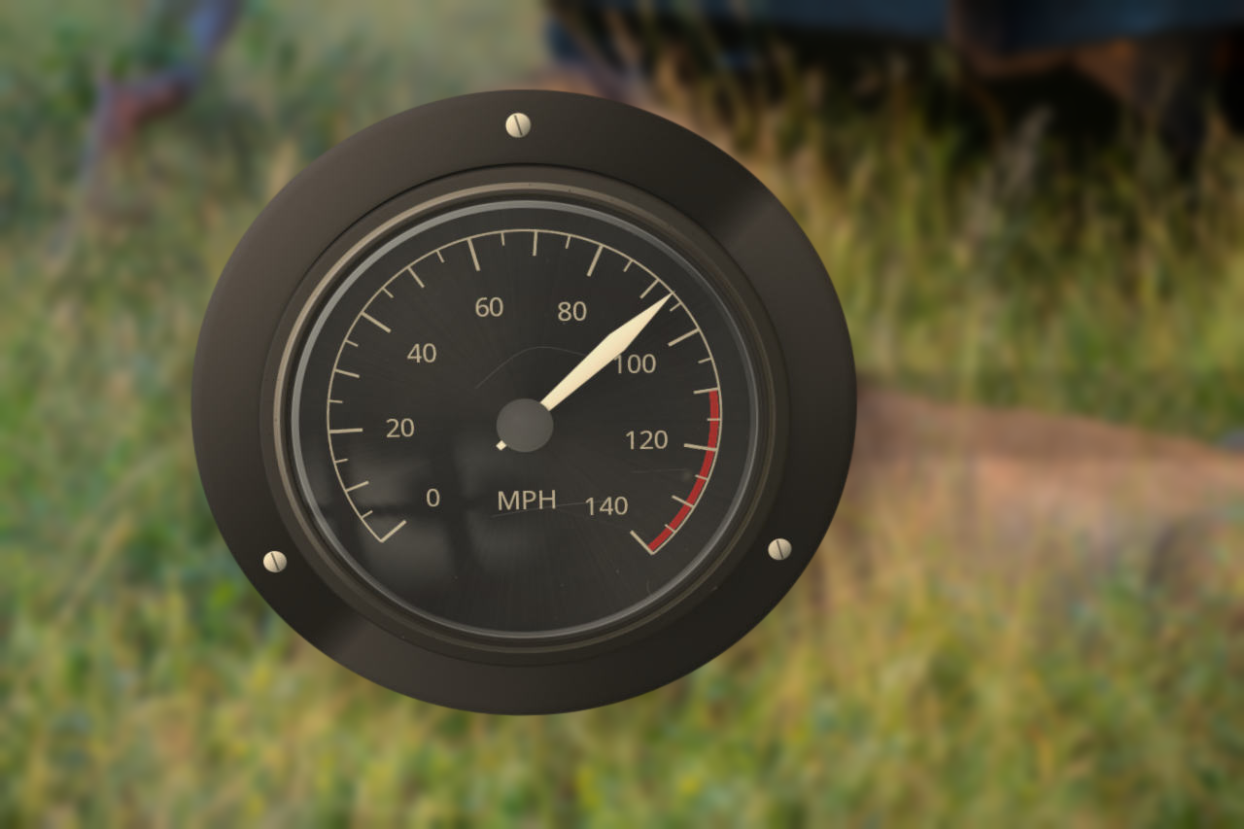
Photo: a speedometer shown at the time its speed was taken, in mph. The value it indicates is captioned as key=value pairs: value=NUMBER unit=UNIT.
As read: value=92.5 unit=mph
